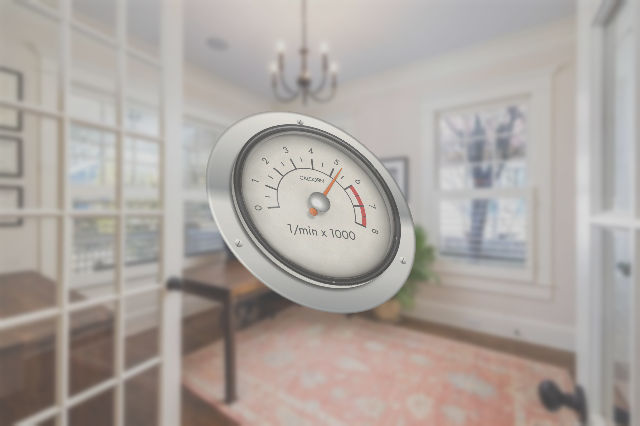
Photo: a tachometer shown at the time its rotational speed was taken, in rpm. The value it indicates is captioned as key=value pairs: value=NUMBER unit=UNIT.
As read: value=5250 unit=rpm
